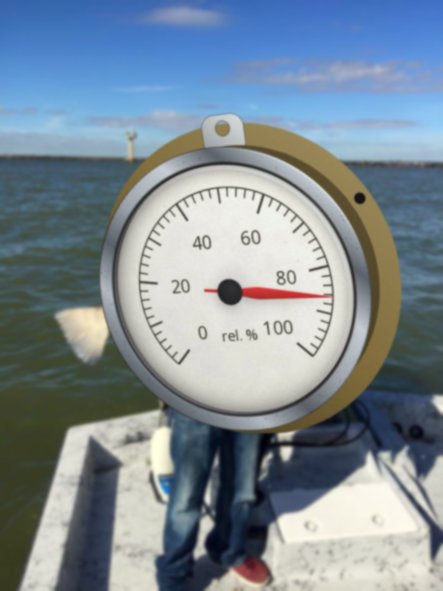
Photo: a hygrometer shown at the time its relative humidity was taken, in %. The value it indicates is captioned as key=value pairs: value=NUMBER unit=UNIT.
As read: value=86 unit=%
